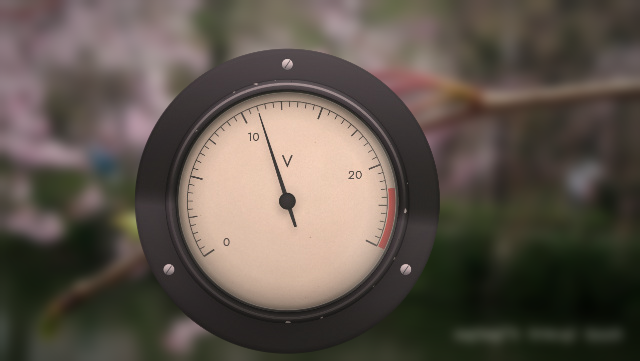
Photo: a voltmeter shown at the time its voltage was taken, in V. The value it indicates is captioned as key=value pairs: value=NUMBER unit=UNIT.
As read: value=11 unit=V
